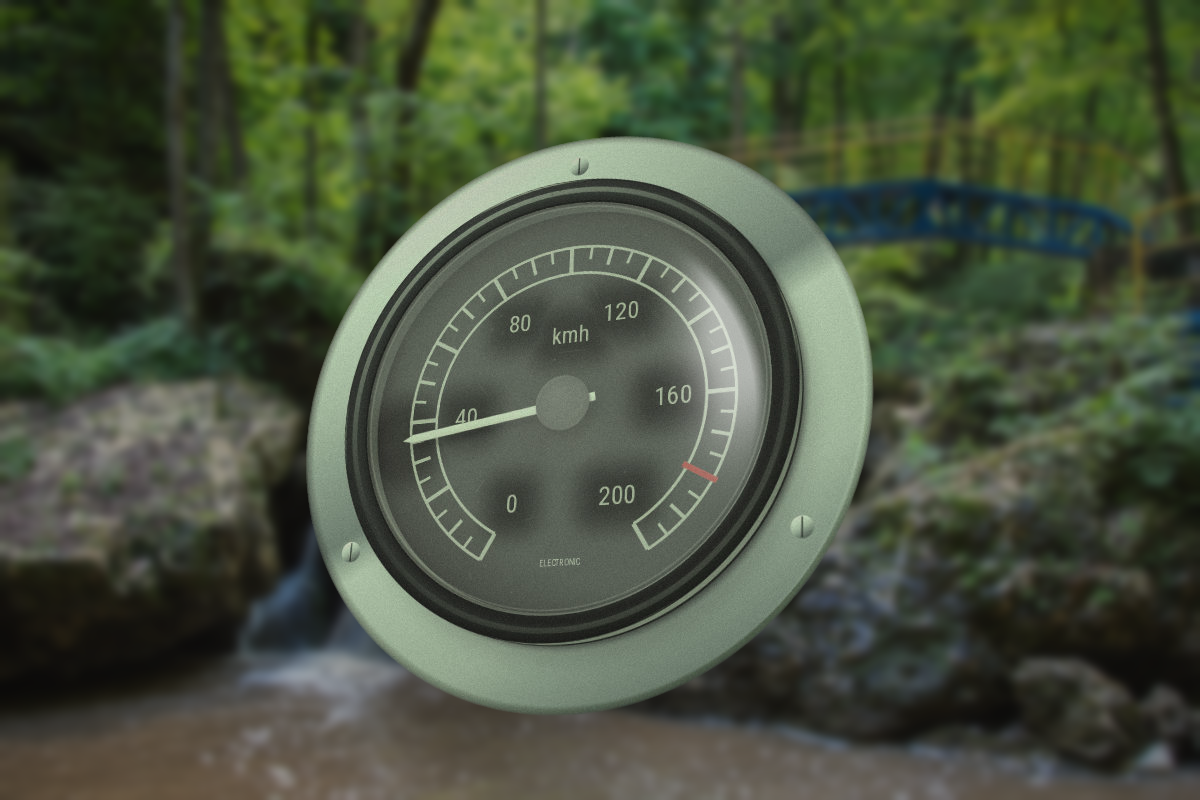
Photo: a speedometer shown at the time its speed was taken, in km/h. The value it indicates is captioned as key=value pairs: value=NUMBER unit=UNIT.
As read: value=35 unit=km/h
